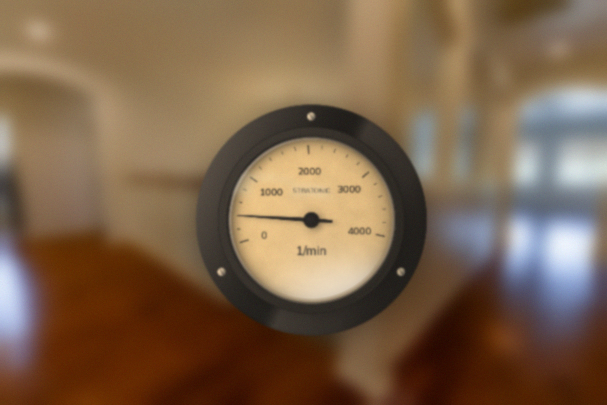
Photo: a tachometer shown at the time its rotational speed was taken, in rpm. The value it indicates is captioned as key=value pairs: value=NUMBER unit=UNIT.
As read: value=400 unit=rpm
